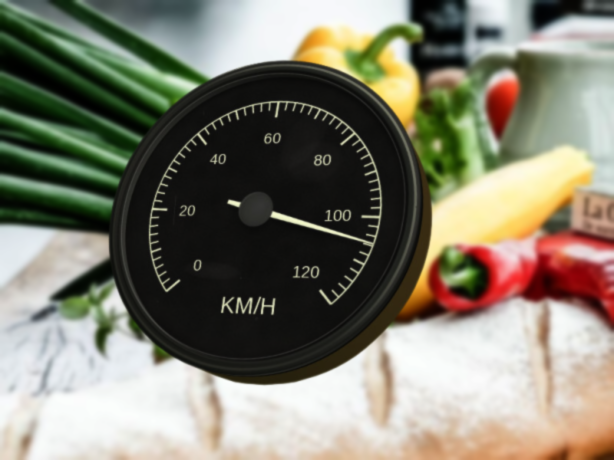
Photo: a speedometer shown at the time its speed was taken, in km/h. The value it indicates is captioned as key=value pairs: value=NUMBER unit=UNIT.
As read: value=106 unit=km/h
